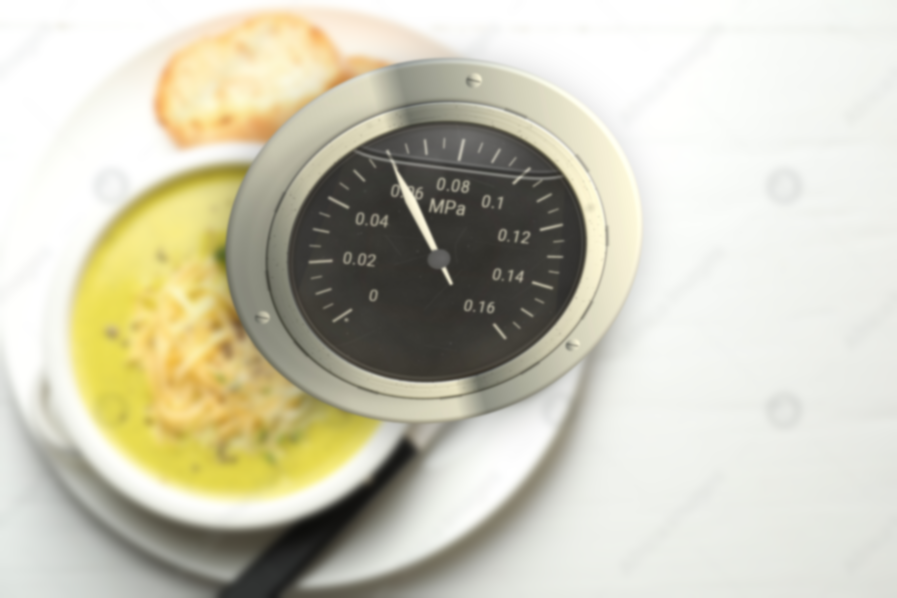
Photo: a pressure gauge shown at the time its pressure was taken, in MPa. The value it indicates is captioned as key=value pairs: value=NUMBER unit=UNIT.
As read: value=0.06 unit=MPa
